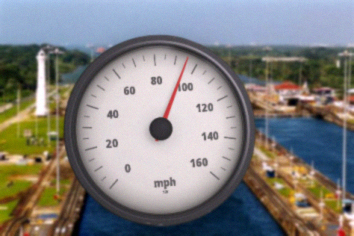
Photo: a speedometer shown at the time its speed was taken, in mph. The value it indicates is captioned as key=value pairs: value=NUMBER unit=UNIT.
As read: value=95 unit=mph
